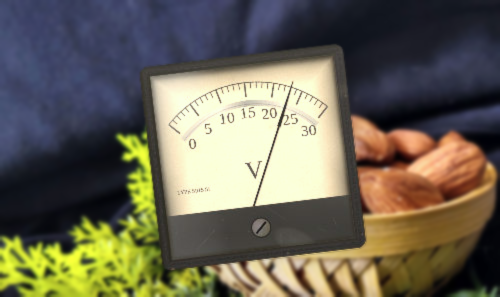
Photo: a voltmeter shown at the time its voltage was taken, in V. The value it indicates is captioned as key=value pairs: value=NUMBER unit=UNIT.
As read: value=23 unit=V
